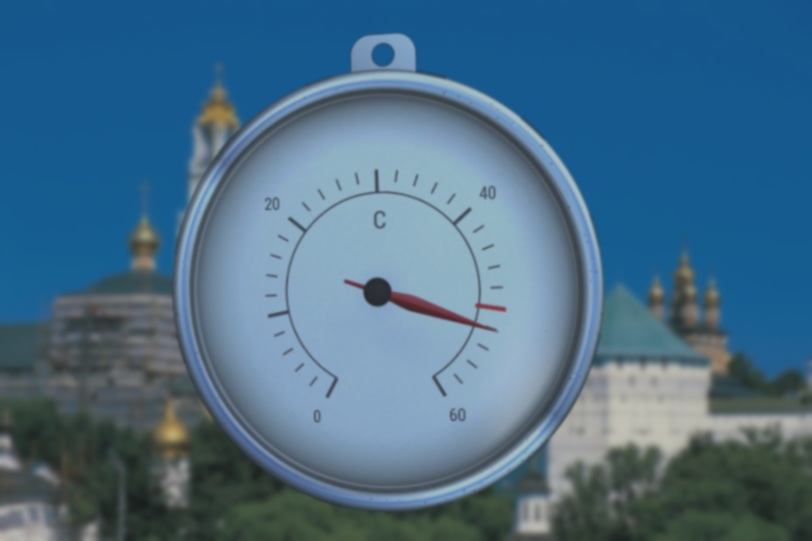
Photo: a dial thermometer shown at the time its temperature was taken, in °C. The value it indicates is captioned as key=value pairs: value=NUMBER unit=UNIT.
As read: value=52 unit=°C
